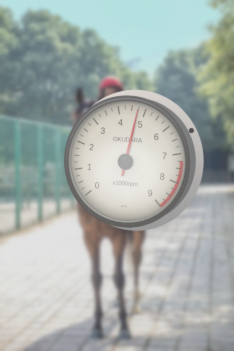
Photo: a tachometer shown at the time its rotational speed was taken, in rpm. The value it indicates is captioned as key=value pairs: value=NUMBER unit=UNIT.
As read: value=4750 unit=rpm
